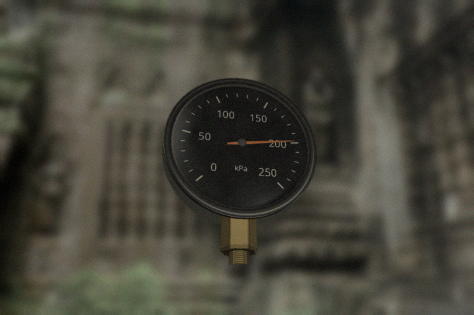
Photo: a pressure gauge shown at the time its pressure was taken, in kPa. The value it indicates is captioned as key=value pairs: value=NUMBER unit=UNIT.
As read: value=200 unit=kPa
